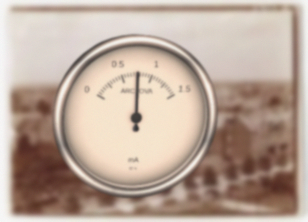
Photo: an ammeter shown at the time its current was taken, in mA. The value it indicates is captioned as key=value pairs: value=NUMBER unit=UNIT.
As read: value=0.75 unit=mA
